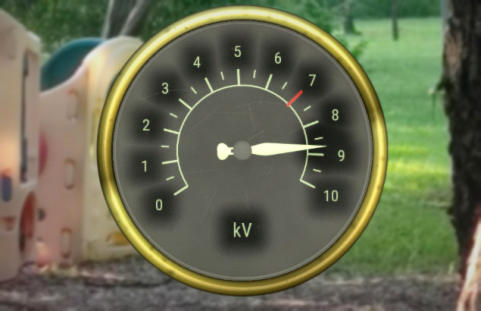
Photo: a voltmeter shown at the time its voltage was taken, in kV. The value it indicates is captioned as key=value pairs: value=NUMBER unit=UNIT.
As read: value=8.75 unit=kV
